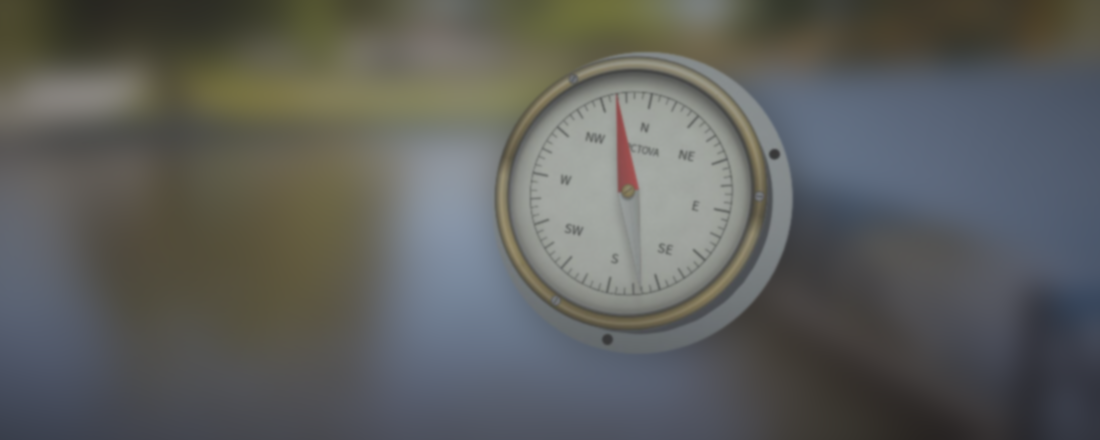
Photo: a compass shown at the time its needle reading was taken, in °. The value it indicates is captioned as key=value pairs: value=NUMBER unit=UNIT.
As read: value=340 unit=°
